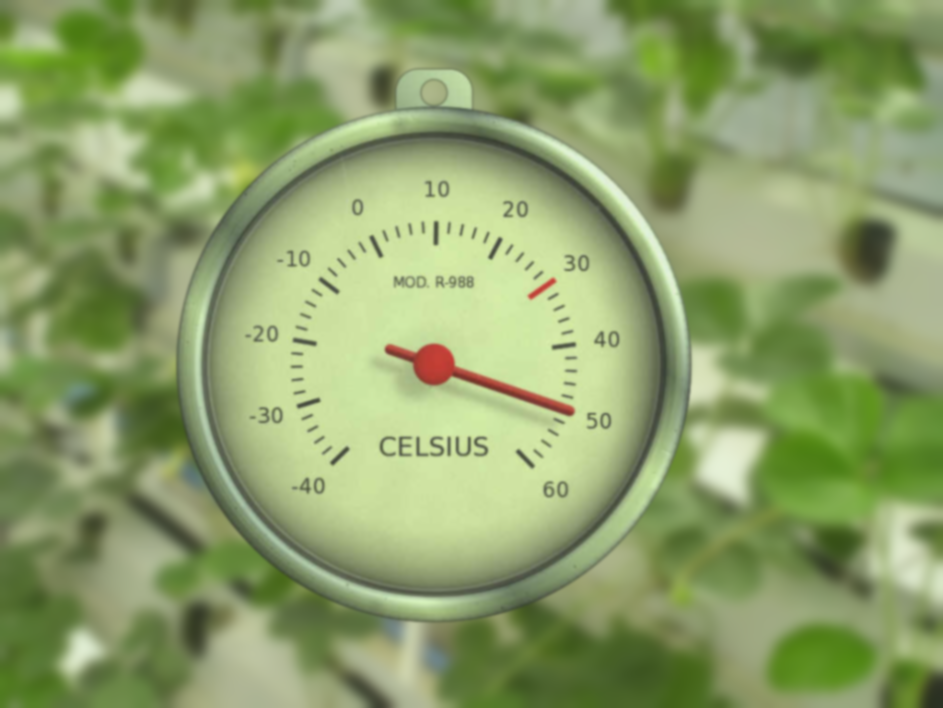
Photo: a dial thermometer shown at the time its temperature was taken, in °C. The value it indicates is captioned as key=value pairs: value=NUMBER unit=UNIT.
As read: value=50 unit=°C
